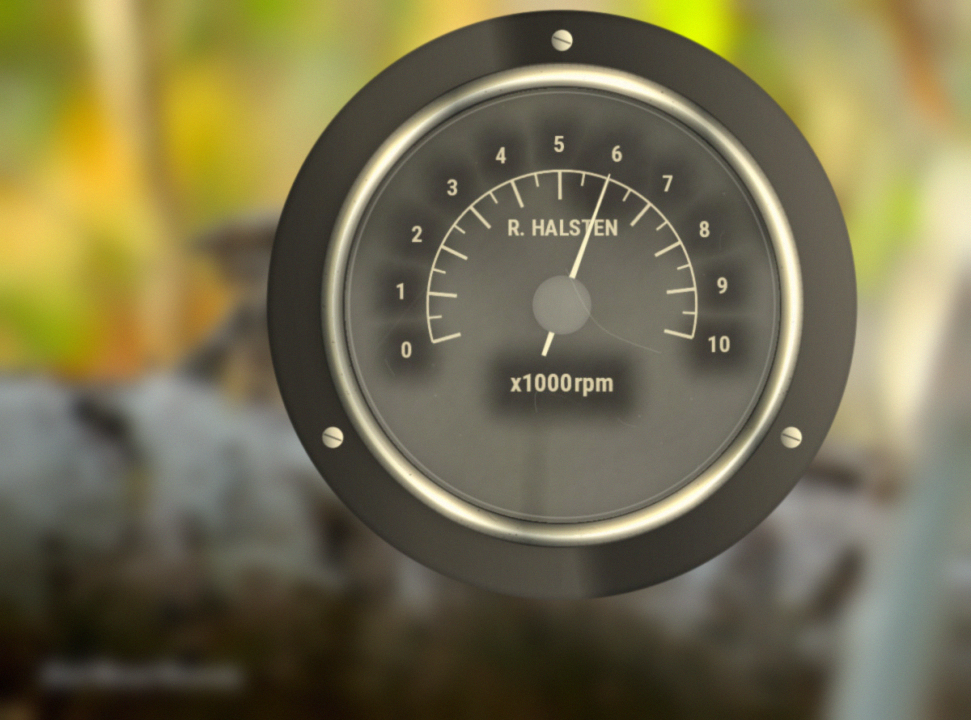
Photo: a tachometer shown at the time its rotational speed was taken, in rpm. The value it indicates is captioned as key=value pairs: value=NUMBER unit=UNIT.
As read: value=6000 unit=rpm
